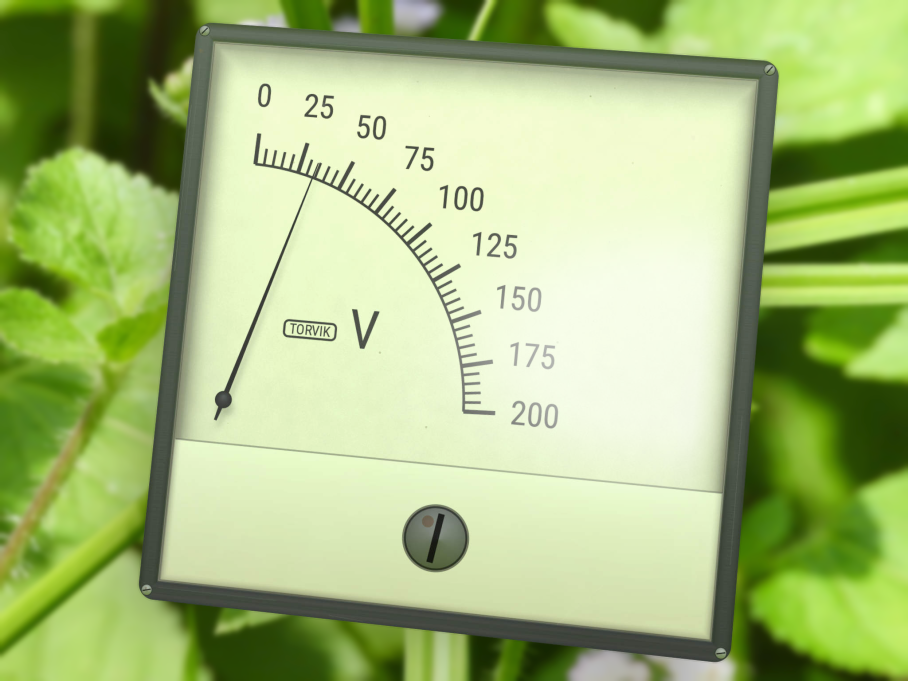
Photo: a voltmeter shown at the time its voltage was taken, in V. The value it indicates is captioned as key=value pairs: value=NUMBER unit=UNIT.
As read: value=35 unit=V
